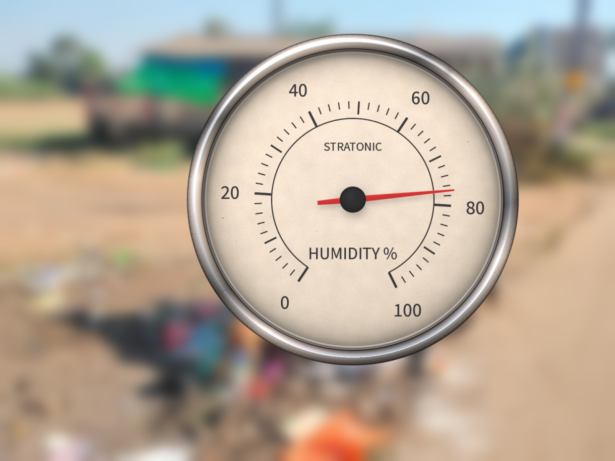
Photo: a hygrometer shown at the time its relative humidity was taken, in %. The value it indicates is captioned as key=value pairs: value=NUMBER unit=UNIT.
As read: value=77 unit=%
